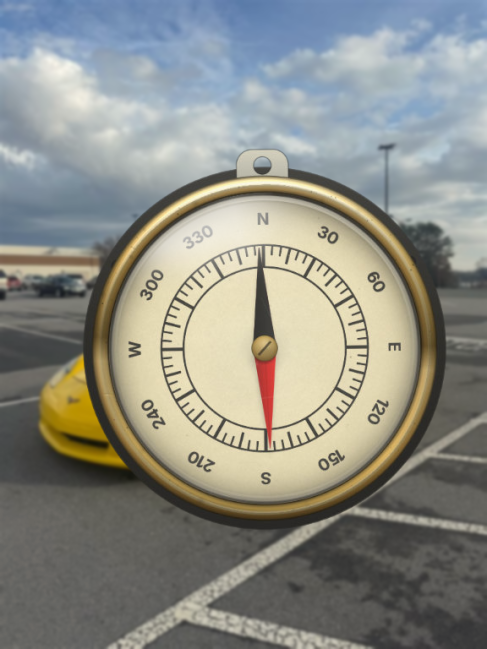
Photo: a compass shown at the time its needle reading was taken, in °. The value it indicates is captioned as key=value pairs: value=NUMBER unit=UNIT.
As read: value=177.5 unit=°
